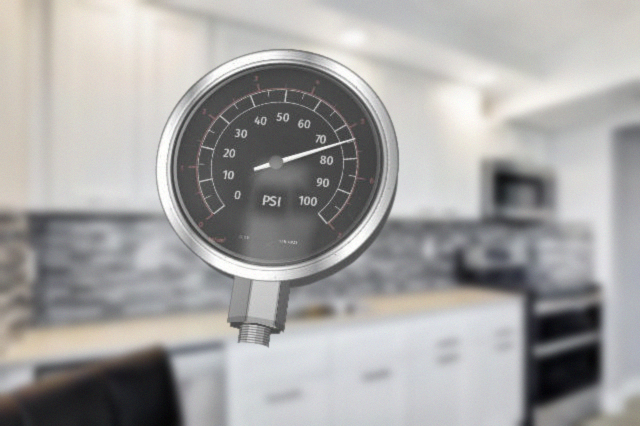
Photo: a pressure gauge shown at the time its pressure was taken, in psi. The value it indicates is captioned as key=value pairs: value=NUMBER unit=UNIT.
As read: value=75 unit=psi
